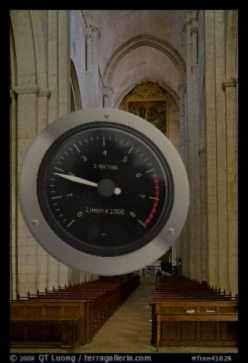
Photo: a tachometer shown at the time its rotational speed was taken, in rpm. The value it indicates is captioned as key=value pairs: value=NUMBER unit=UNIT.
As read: value=1800 unit=rpm
